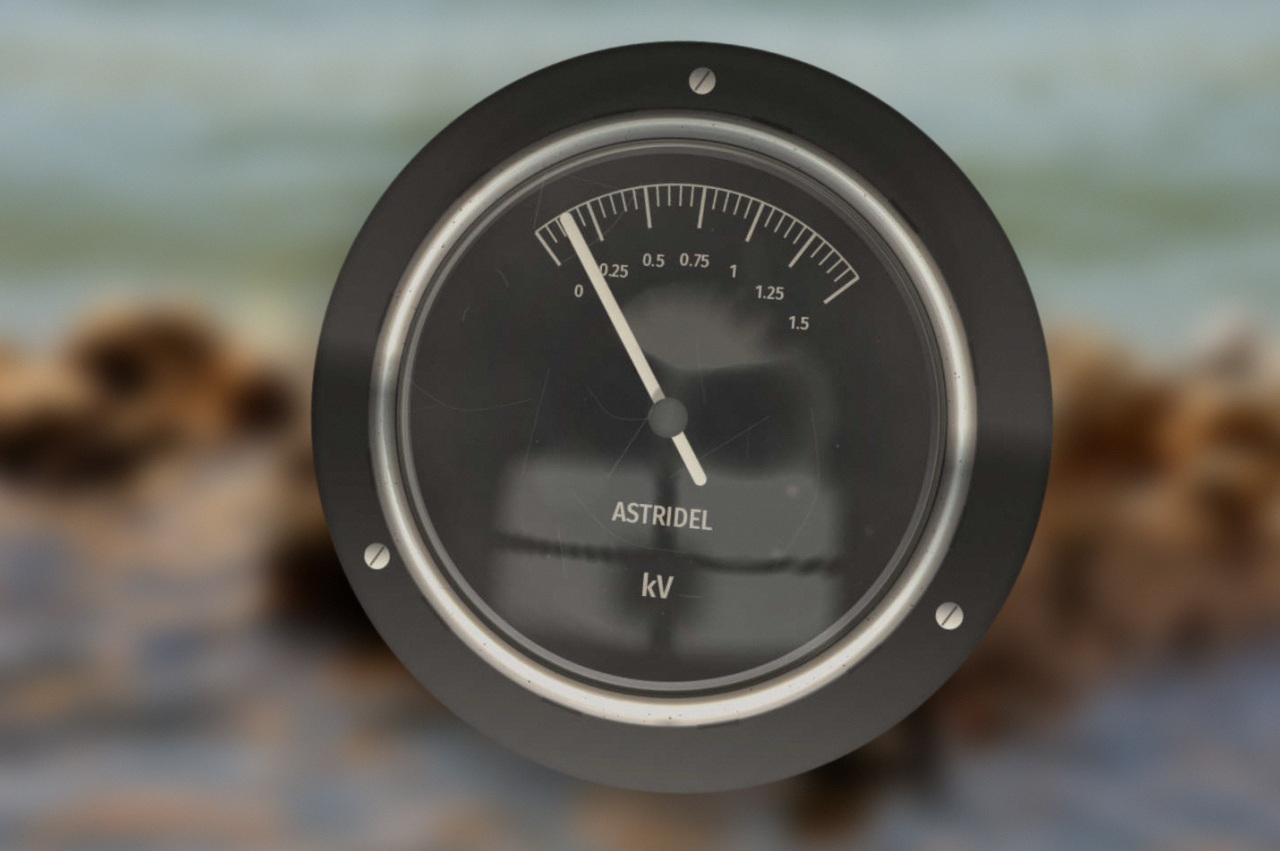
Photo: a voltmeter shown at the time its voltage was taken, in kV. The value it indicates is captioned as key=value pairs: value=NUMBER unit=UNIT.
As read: value=0.15 unit=kV
